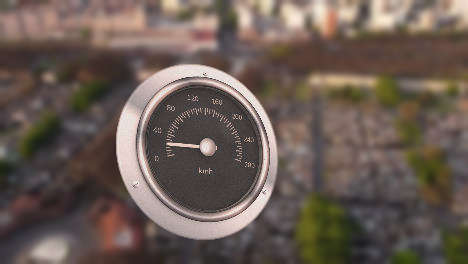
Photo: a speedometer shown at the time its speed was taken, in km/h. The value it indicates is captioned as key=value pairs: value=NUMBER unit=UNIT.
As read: value=20 unit=km/h
